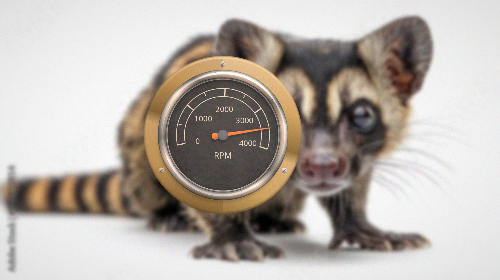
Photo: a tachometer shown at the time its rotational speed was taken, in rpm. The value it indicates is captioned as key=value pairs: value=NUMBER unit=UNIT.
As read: value=3500 unit=rpm
